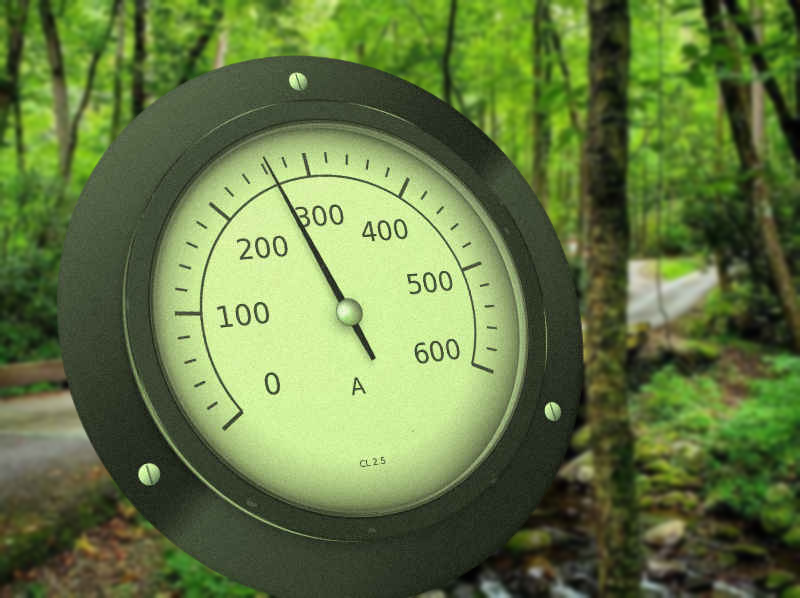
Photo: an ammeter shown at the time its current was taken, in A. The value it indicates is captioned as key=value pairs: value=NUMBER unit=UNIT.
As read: value=260 unit=A
